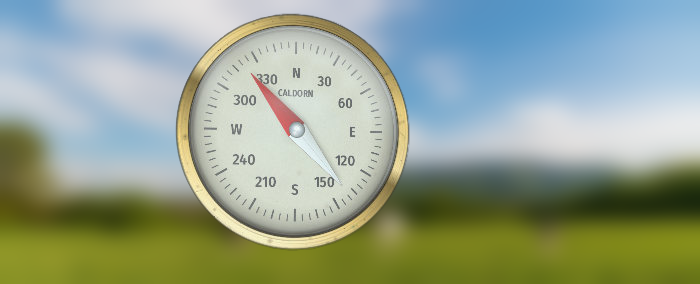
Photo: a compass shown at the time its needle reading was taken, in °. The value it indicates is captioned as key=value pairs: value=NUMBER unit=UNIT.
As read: value=320 unit=°
